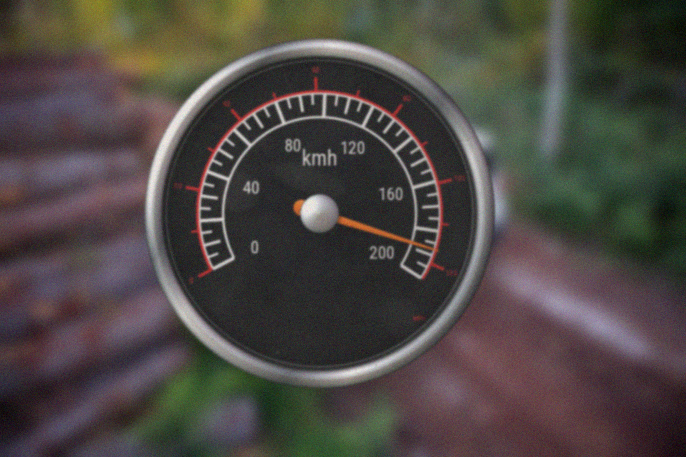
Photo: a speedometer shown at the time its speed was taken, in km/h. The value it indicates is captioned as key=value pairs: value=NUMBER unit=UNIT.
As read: value=187.5 unit=km/h
